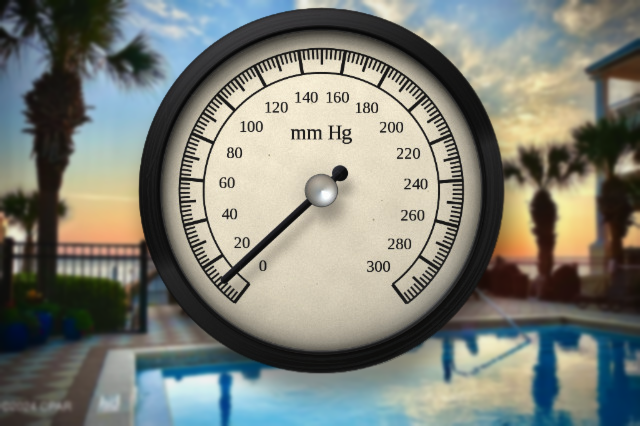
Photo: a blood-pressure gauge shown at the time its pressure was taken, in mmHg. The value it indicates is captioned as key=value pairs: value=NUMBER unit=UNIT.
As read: value=10 unit=mmHg
